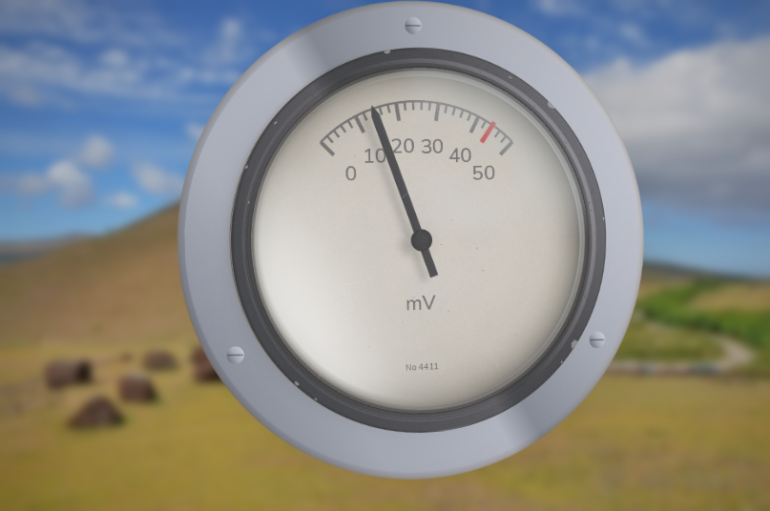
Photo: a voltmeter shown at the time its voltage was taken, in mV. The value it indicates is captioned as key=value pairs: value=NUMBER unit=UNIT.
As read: value=14 unit=mV
